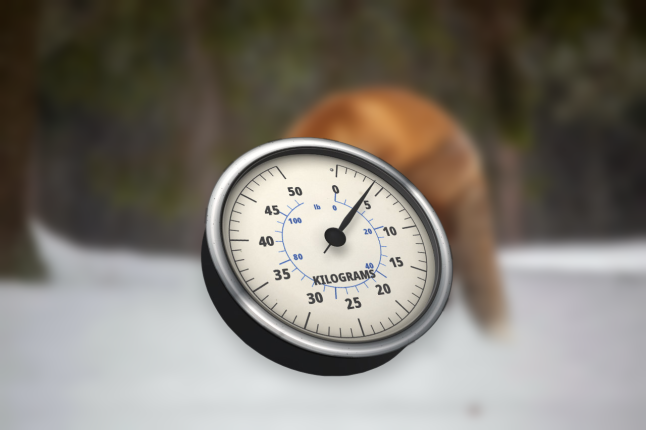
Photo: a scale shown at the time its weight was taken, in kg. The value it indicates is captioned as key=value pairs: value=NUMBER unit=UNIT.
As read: value=4 unit=kg
